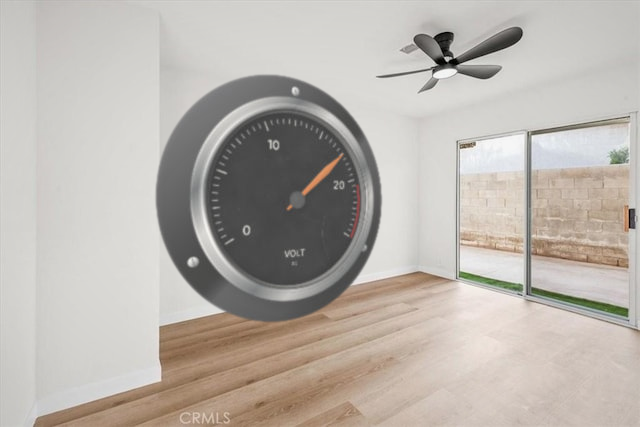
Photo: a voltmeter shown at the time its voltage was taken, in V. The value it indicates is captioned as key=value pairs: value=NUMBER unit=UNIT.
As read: value=17.5 unit=V
